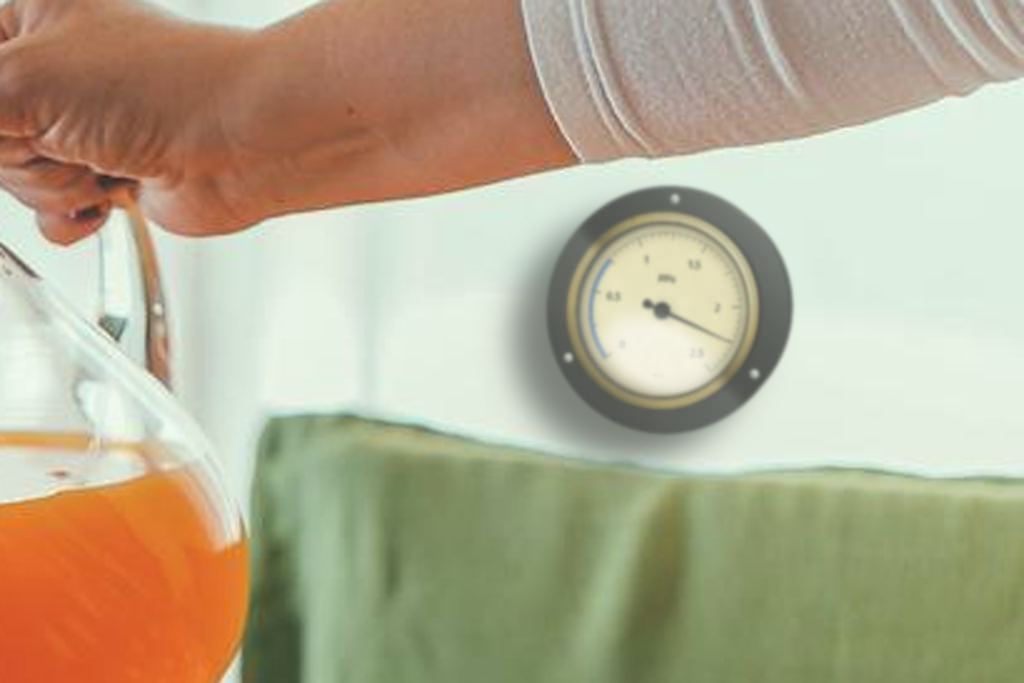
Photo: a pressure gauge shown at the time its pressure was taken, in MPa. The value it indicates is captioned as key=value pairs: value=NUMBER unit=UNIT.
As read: value=2.25 unit=MPa
